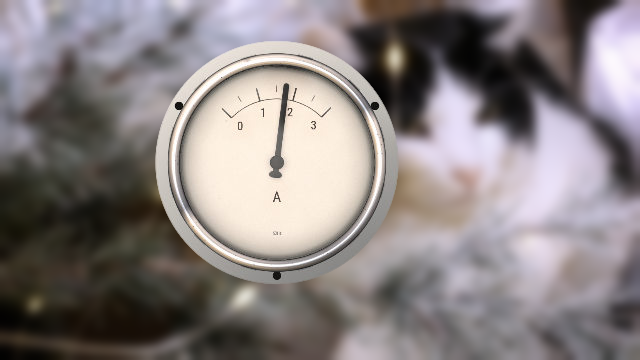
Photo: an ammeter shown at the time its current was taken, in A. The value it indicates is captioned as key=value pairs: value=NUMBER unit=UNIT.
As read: value=1.75 unit=A
